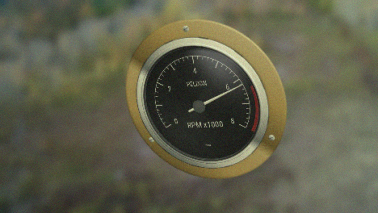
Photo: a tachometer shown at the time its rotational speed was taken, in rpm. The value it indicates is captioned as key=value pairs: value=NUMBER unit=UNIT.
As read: value=6200 unit=rpm
